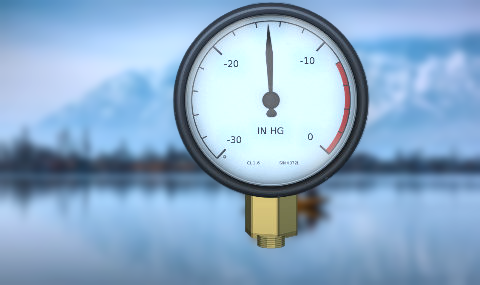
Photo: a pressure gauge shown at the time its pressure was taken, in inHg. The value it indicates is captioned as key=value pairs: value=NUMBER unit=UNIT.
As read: value=-15 unit=inHg
